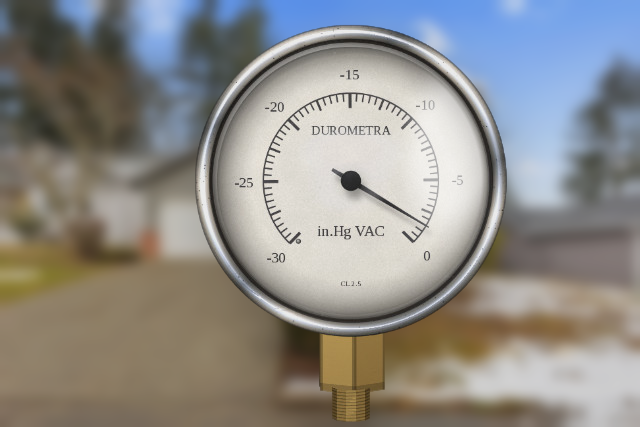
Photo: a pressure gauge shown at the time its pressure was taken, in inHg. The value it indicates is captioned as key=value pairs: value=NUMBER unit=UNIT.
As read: value=-1.5 unit=inHg
